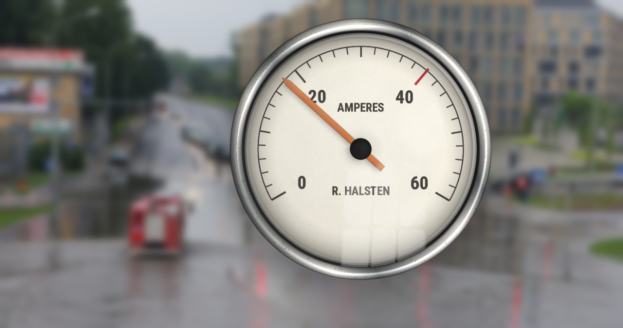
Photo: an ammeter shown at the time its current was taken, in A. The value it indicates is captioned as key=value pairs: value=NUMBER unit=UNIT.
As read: value=18 unit=A
